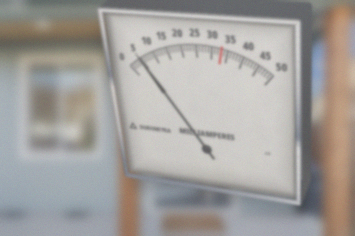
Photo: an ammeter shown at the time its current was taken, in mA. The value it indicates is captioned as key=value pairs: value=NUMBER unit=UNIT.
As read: value=5 unit=mA
